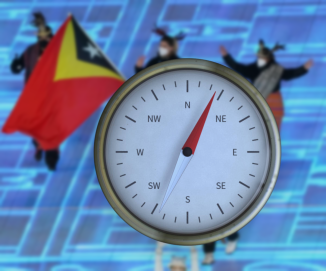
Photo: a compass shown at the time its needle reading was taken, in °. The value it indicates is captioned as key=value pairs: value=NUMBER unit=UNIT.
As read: value=25 unit=°
